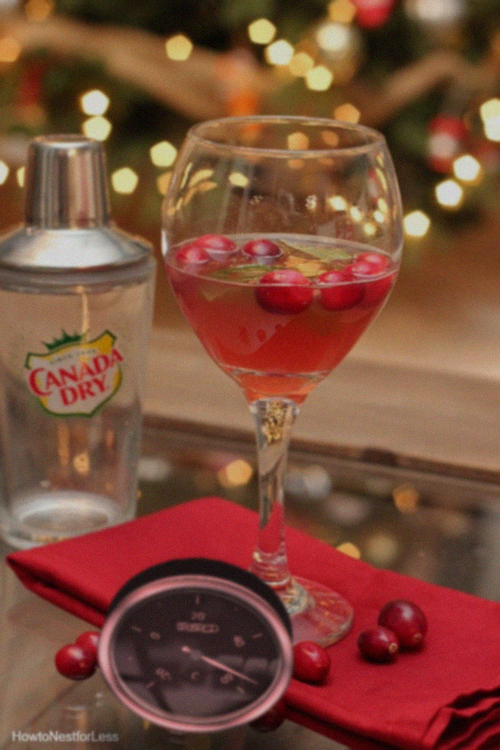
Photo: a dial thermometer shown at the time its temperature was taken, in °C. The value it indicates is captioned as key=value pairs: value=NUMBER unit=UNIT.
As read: value=55 unit=°C
